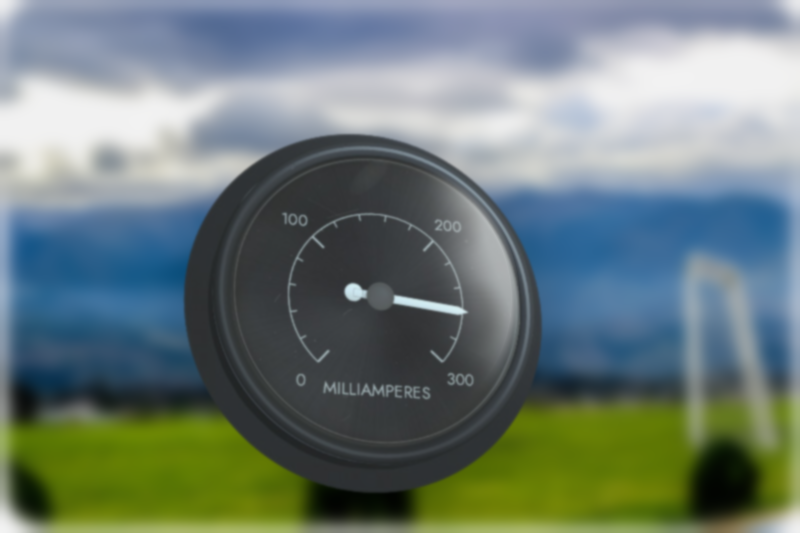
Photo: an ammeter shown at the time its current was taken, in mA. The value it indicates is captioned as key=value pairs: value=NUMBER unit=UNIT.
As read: value=260 unit=mA
